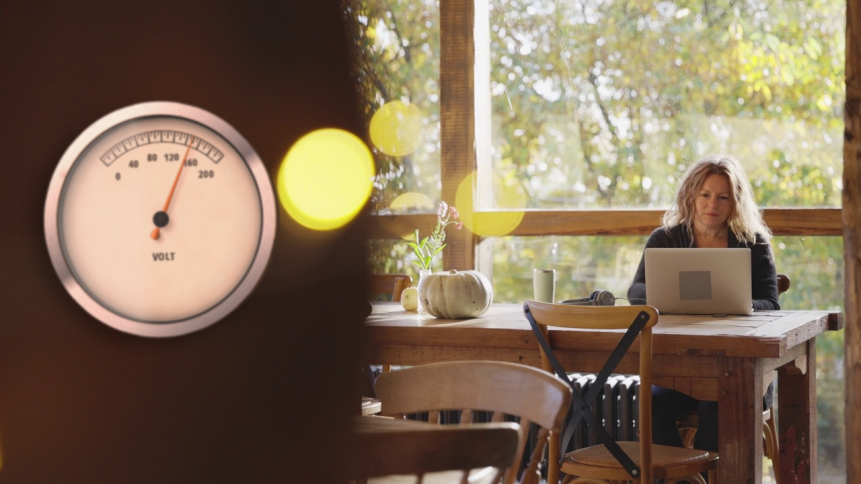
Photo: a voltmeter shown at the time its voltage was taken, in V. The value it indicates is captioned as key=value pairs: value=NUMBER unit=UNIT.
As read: value=150 unit=V
